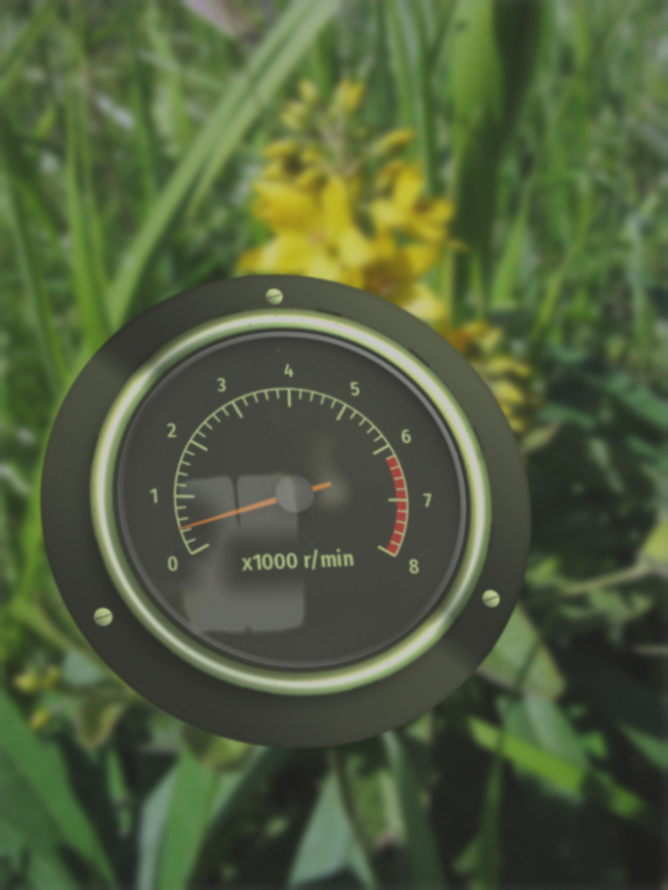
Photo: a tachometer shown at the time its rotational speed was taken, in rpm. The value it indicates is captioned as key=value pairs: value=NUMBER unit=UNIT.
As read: value=400 unit=rpm
